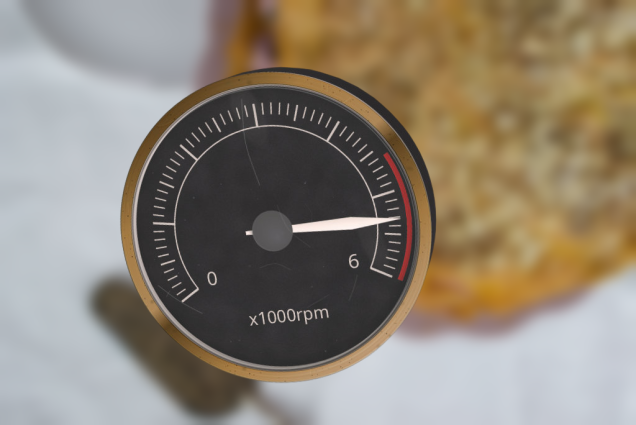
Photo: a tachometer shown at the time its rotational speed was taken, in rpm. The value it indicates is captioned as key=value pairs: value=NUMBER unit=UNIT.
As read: value=5300 unit=rpm
